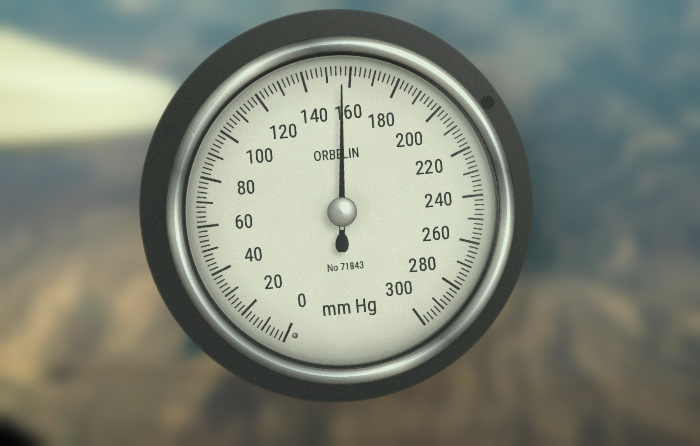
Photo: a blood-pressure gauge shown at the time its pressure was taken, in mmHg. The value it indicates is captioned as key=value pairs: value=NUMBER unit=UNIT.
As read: value=156 unit=mmHg
